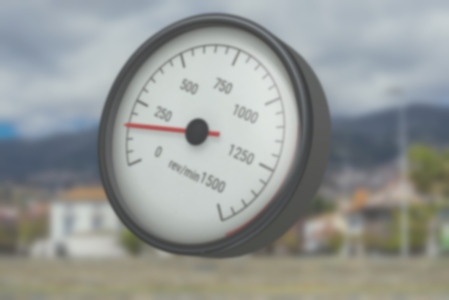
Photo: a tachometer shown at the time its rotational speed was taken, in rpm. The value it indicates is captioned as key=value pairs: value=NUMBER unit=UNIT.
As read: value=150 unit=rpm
